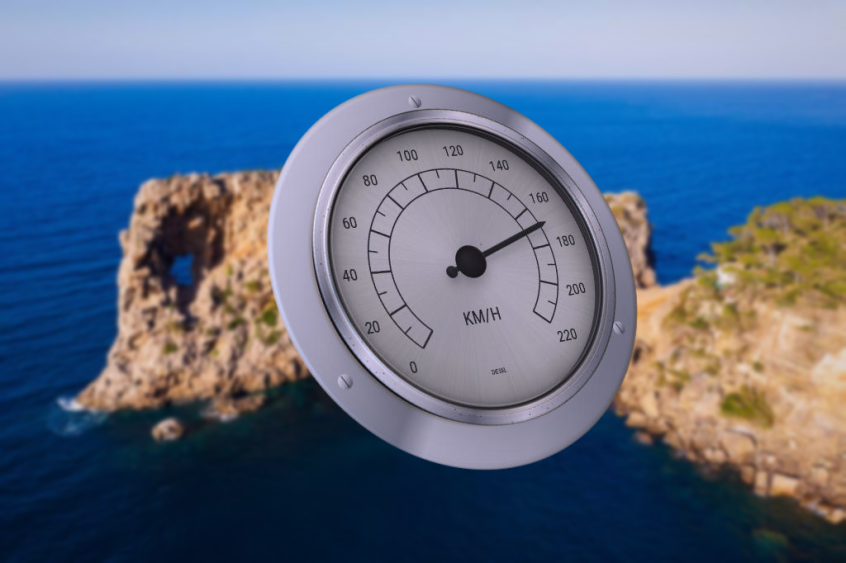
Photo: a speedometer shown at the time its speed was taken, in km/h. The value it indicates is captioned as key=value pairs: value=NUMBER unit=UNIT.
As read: value=170 unit=km/h
